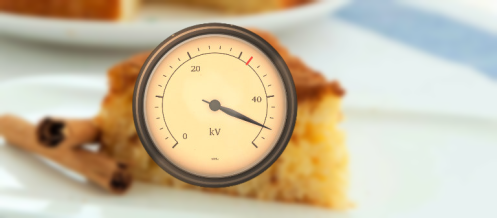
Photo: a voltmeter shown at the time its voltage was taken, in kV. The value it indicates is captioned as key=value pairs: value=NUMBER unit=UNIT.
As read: value=46 unit=kV
